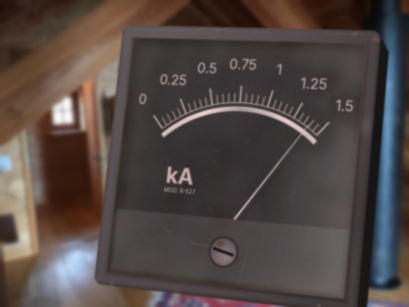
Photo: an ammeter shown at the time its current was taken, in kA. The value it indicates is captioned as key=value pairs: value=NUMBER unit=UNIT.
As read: value=1.4 unit=kA
